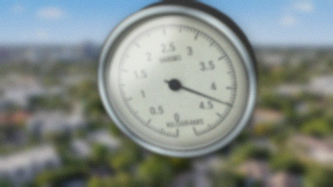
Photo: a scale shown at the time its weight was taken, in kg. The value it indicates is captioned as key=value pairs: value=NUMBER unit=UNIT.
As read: value=4.25 unit=kg
